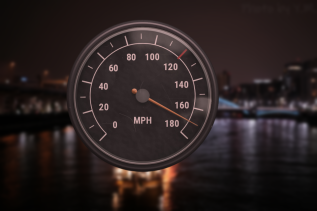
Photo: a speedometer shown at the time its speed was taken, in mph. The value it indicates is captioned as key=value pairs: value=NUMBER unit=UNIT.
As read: value=170 unit=mph
